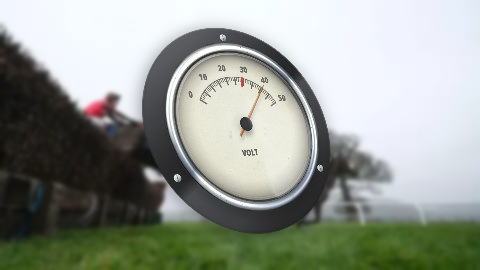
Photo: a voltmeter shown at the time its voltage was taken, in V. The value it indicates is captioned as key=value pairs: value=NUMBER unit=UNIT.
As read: value=40 unit=V
